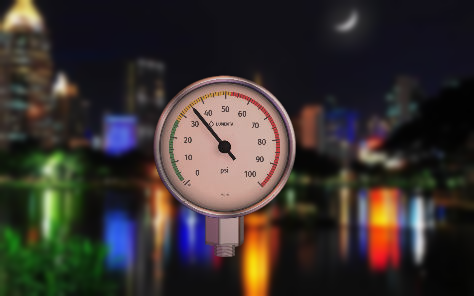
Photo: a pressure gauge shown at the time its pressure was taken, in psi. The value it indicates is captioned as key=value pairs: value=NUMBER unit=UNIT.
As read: value=35 unit=psi
